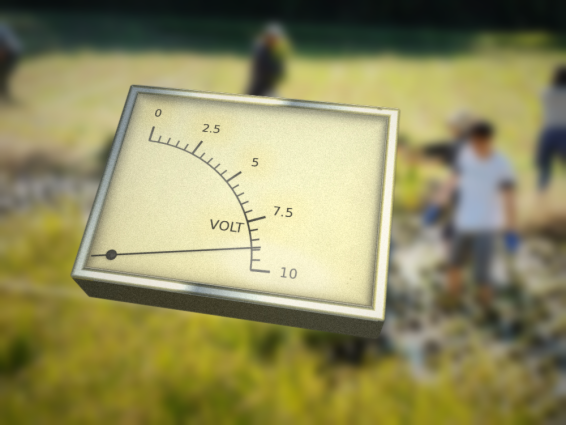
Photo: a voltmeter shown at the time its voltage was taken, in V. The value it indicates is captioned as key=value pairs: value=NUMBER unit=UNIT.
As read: value=9 unit=V
